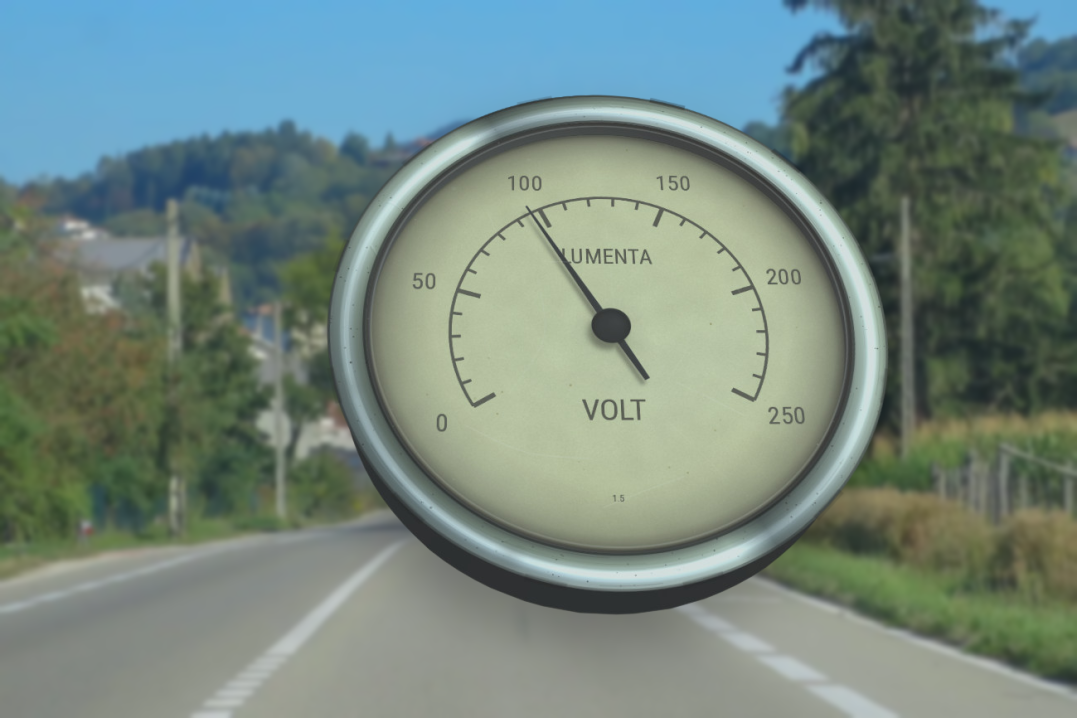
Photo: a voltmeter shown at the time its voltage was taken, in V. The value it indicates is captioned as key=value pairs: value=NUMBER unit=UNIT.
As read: value=95 unit=V
